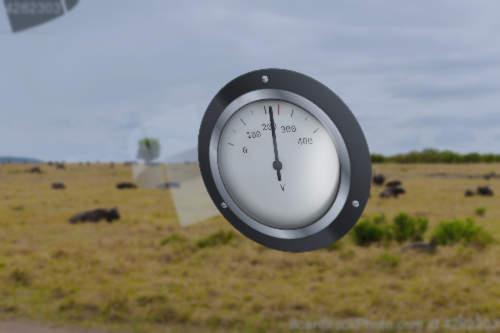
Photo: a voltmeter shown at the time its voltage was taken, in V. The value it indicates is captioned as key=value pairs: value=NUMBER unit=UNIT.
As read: value=225 unit=V
